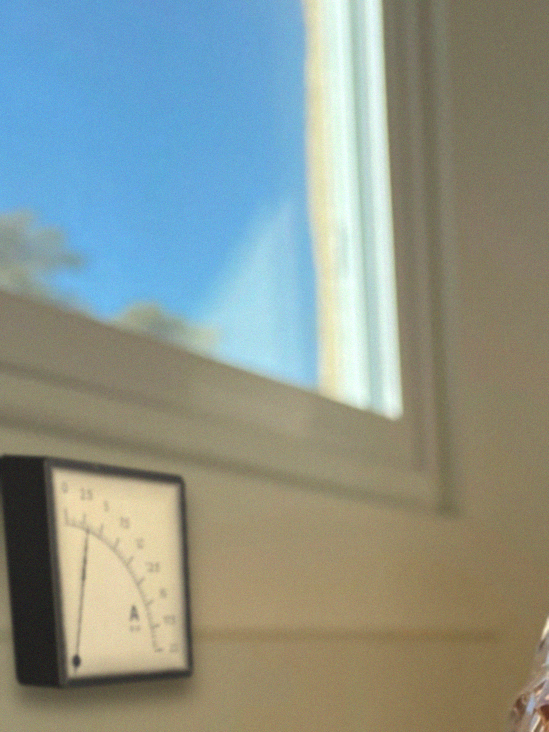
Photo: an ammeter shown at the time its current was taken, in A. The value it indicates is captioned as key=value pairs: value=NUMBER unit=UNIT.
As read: value=2.5 unit=A
